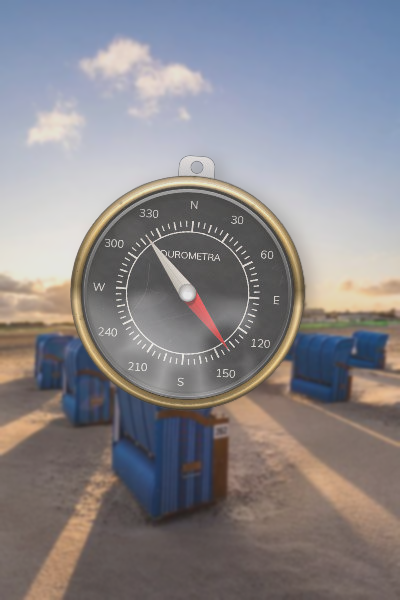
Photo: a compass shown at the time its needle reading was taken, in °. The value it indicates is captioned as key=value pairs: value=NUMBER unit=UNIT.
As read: value=140 unit=°
